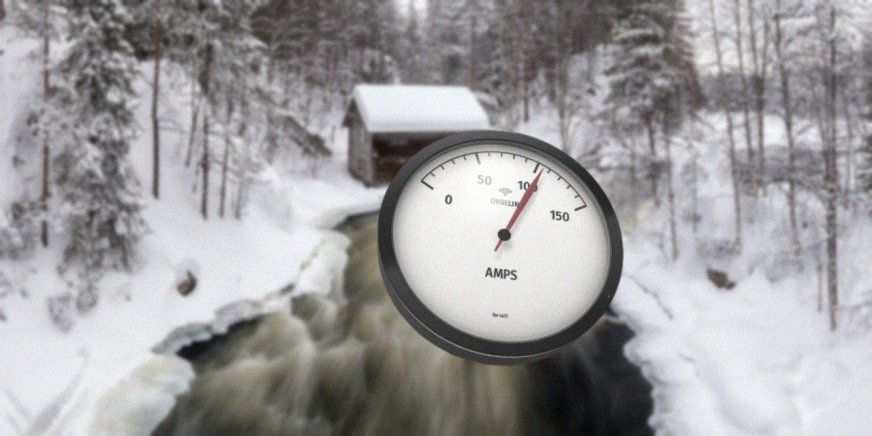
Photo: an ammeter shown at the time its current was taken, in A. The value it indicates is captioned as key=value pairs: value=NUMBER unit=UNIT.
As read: value=105 unit=A
